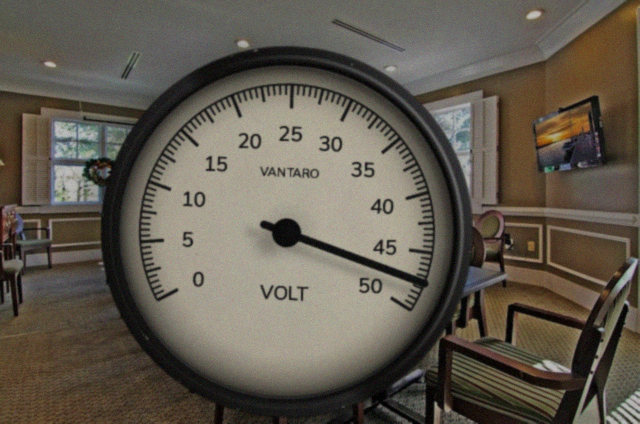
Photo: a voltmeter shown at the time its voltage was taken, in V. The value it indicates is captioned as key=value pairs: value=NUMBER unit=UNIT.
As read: value=47.5 unit=V
